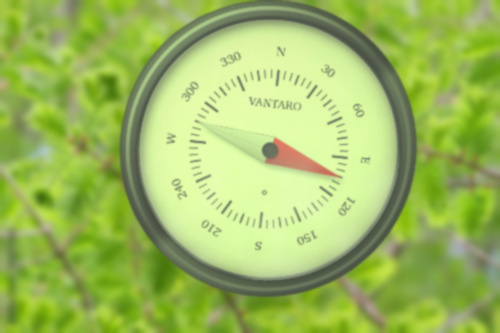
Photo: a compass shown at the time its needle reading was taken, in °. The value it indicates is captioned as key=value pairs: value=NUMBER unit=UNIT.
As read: value=105 unit=°
